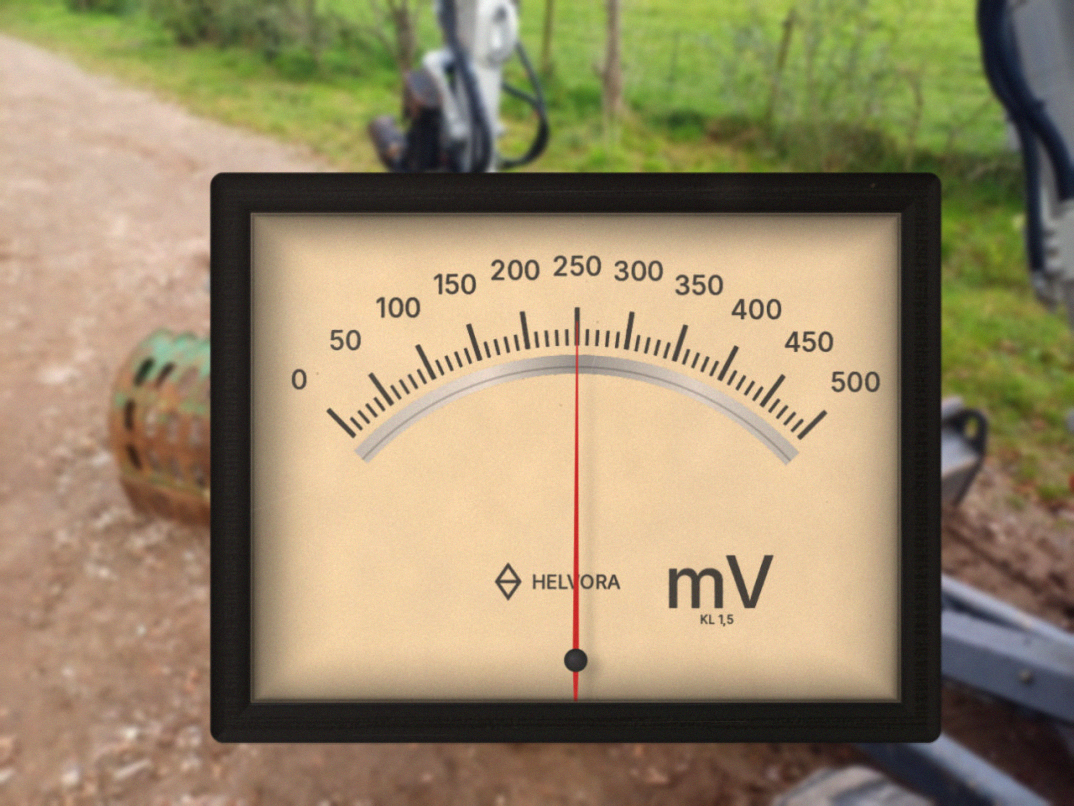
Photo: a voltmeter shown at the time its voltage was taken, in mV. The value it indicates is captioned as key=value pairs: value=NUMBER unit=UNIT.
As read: value=250 unit=mV
